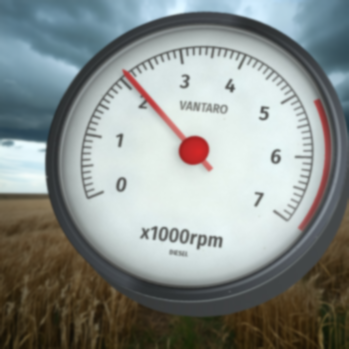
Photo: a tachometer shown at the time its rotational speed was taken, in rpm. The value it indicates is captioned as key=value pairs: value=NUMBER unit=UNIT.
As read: value=2100 unit=rpm
